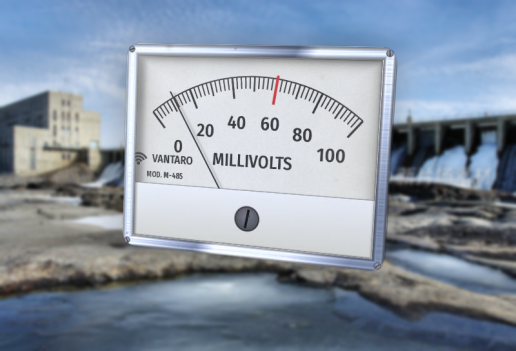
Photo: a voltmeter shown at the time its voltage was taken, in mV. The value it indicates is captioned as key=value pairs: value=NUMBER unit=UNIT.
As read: value=12 unit=mV
